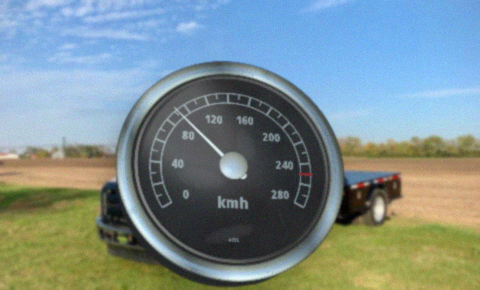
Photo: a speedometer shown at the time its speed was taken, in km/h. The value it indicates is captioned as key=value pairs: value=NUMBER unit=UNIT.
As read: value=90 unit=km/h
